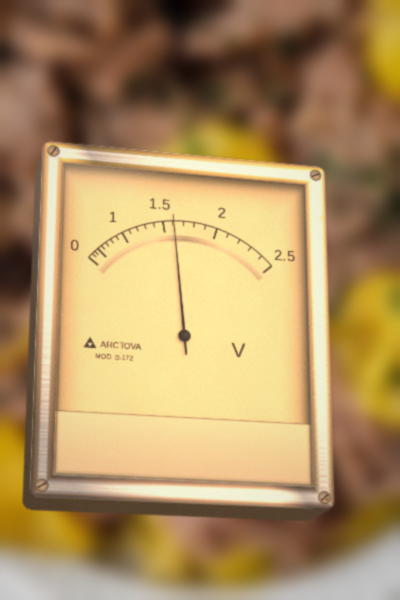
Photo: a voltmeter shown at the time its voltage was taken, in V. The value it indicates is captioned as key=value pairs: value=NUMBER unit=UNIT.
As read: value=1.6 unit=V
